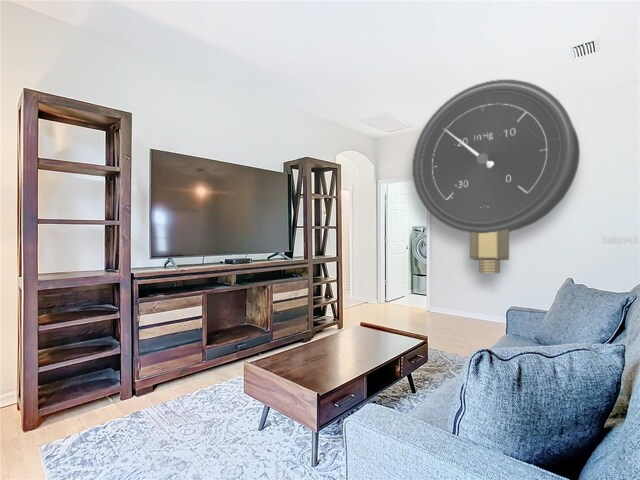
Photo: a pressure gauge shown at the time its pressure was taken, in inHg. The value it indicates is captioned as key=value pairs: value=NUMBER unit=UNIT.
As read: value=-20 unit=inHg
